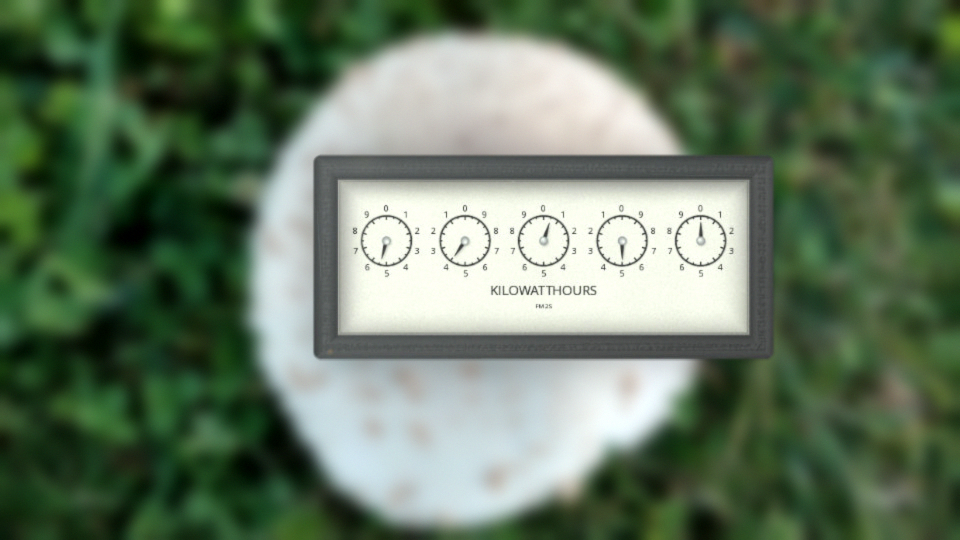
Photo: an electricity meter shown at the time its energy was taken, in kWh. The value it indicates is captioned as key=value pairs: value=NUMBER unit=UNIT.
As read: value=54050 unit=kWh
